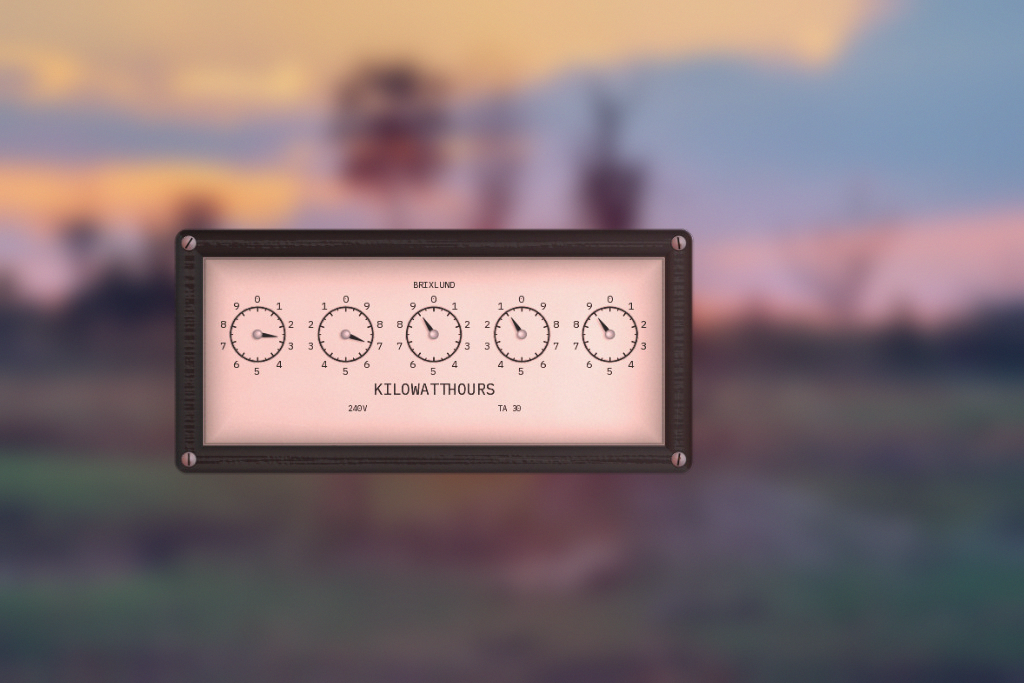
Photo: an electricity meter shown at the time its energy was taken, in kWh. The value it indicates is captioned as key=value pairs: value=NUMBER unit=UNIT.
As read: value=26909 unit=kWh
